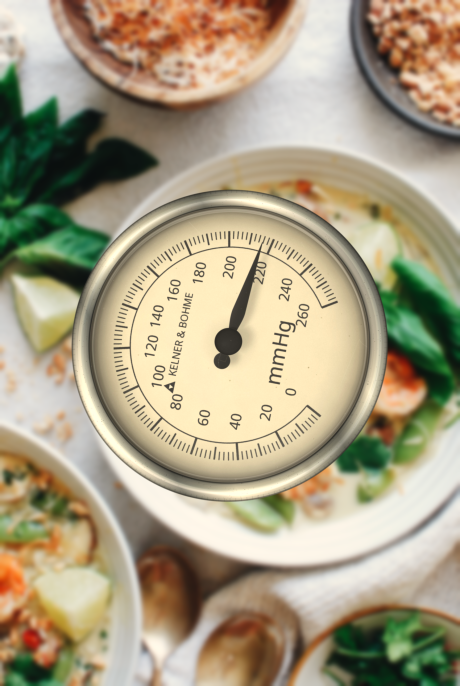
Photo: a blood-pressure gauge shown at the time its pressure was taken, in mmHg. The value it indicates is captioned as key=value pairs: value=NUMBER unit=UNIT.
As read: value=216 unit=mmHg
